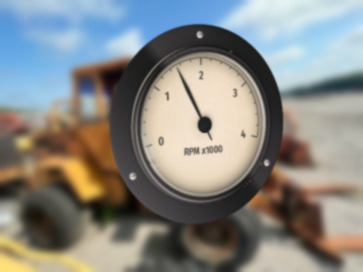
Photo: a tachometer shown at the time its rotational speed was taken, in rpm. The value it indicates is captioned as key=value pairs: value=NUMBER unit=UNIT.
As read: value=1500 unit=rpm
